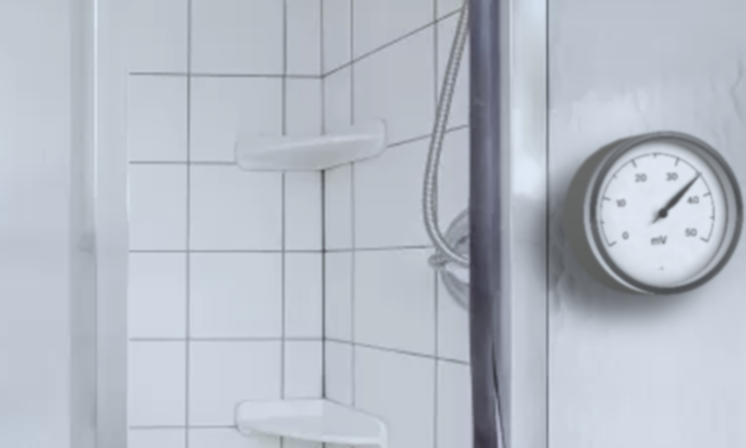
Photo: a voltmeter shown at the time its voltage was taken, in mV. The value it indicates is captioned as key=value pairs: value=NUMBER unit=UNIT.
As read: value=35 unit=mV
